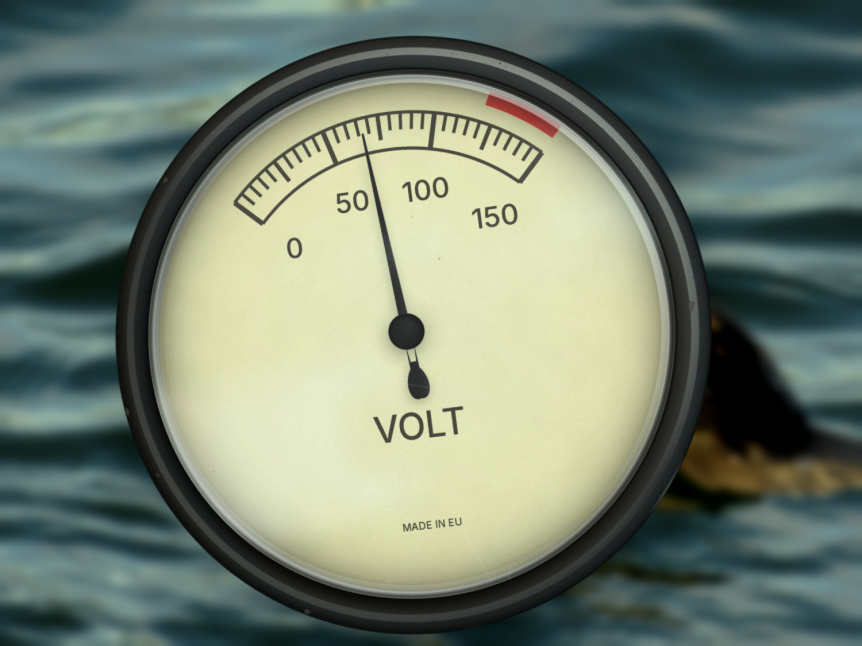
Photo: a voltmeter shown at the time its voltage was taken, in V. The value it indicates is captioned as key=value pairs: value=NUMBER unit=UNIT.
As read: value=67.5 unit=V
